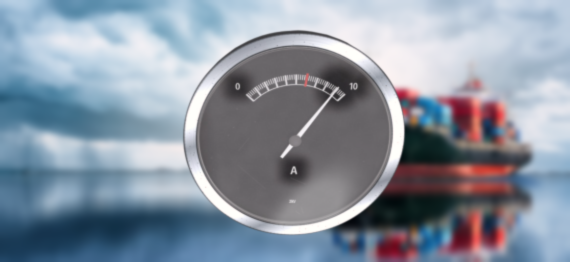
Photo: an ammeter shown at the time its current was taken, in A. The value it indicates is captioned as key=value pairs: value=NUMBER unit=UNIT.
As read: value=9 unit=A
